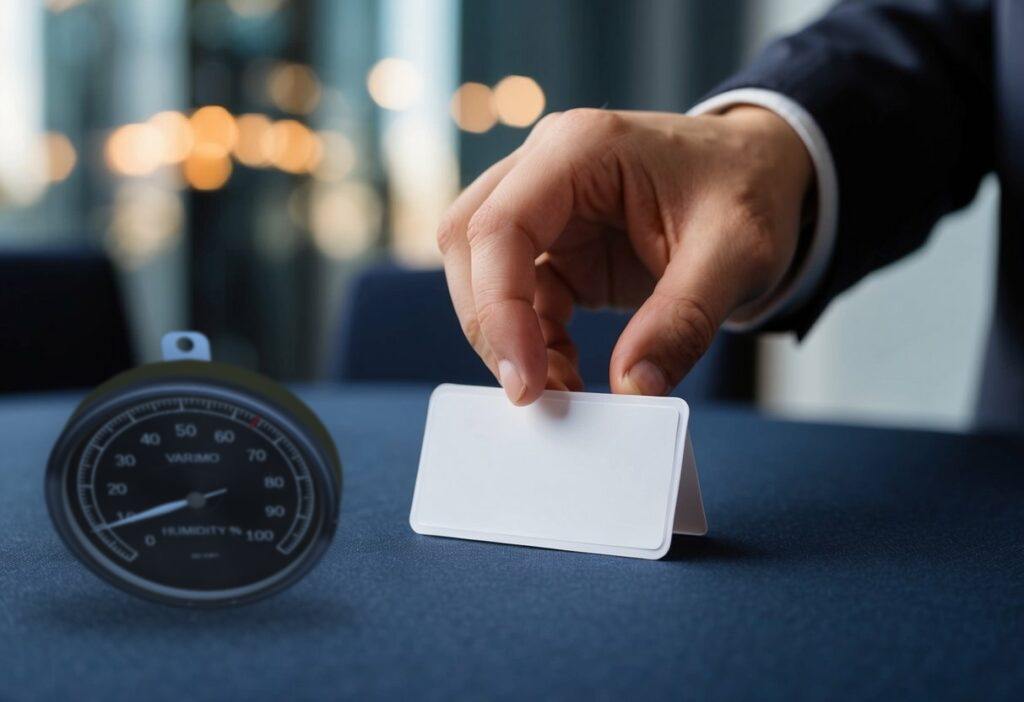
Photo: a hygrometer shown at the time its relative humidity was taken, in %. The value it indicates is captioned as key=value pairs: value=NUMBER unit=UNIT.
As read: value=10 unit=%
